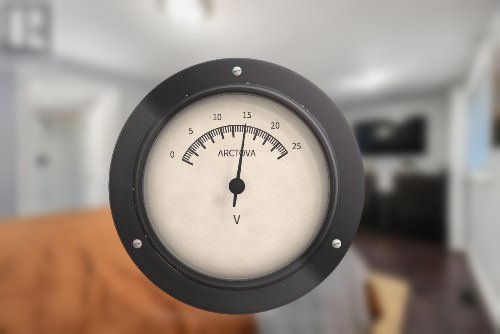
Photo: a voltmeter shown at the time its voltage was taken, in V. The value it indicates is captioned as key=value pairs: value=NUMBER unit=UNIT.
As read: value=15 unit=V
